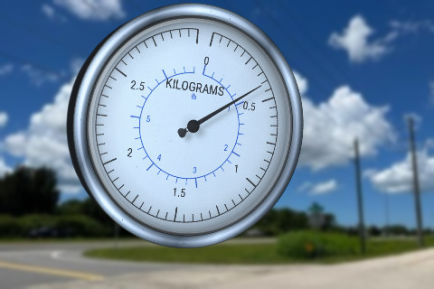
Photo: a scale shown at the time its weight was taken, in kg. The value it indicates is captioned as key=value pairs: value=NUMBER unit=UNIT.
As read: value=0.4 unit=kg
